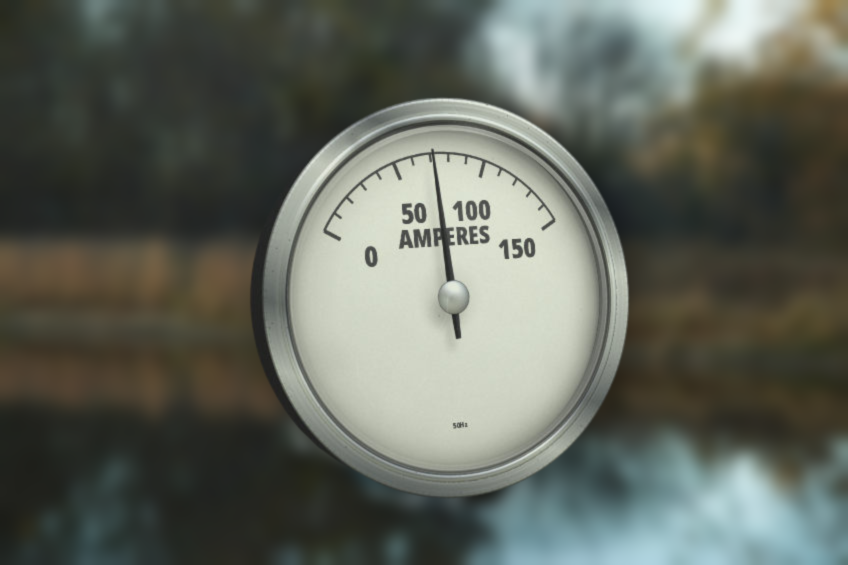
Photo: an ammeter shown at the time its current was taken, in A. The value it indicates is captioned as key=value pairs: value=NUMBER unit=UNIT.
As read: value=70 unit=A
